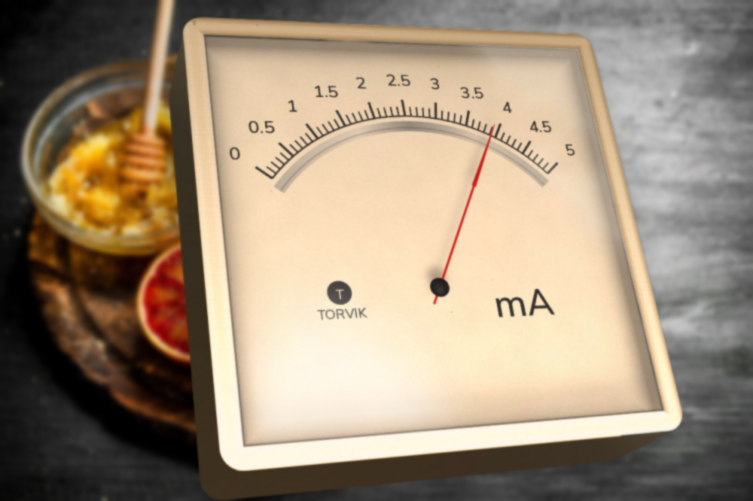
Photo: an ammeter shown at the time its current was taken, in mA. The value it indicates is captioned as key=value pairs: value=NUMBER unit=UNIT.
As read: value=3.9 unit=mA
